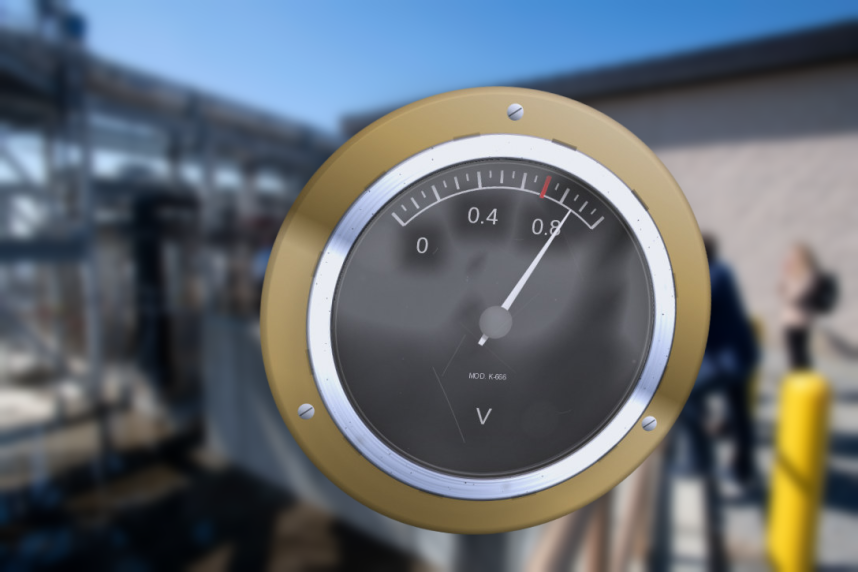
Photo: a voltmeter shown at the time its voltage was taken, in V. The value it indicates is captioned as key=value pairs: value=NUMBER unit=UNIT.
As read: value=0.85 unit=V
